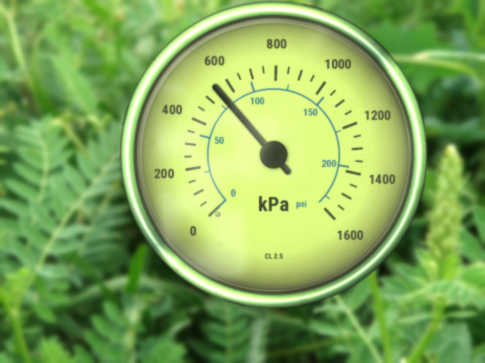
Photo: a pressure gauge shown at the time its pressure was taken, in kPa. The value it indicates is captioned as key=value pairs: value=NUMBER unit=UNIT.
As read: value=550 unit=kPa
